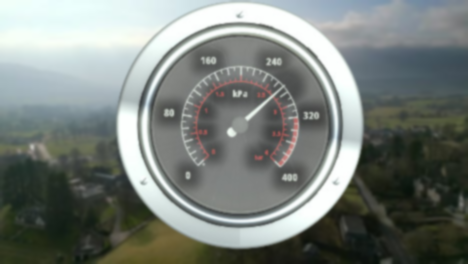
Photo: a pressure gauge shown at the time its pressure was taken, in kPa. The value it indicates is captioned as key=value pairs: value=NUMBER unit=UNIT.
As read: value=270 unit=kPa
